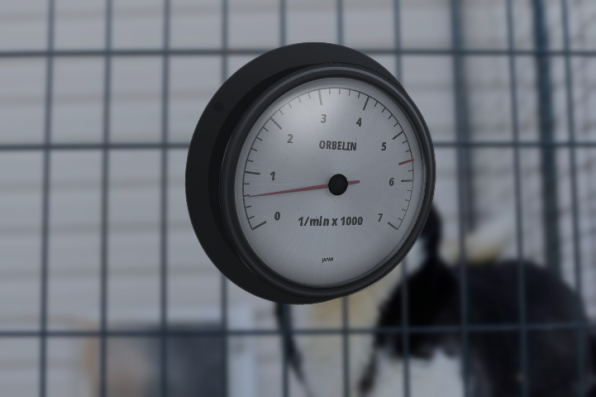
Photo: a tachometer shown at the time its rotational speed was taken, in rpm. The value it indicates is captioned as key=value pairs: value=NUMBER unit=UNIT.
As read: value=600 unit=rpm
